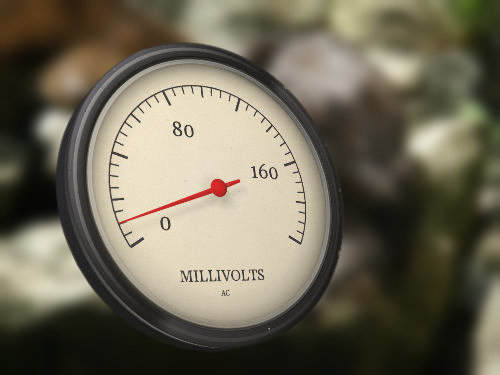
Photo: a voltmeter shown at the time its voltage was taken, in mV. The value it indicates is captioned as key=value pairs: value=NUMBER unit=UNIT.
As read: value=10 unit=mV
